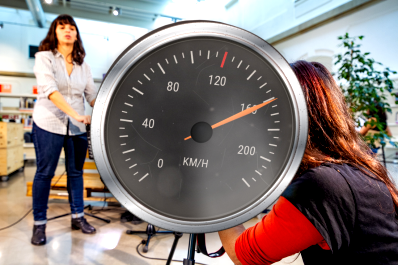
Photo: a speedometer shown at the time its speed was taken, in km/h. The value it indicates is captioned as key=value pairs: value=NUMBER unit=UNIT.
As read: value=160 unit=km/h
